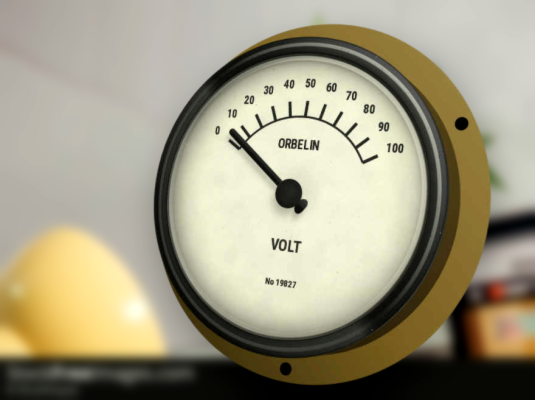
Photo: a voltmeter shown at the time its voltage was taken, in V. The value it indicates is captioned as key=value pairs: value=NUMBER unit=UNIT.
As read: value=5 unit=V
